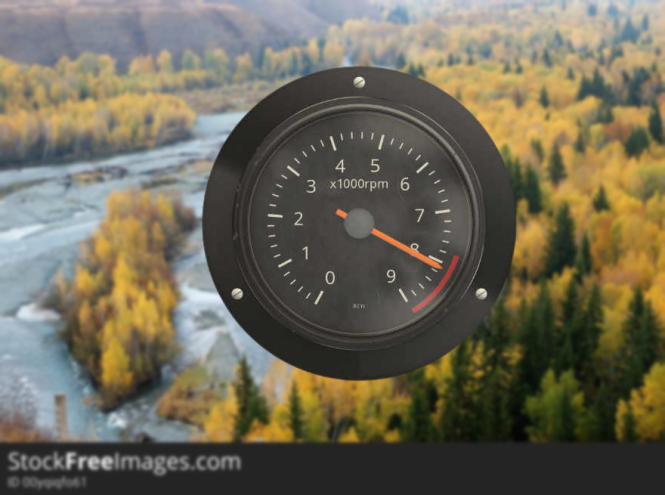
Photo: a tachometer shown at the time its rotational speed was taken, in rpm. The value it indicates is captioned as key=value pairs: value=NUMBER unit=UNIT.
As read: value=8100 unit=rpm
